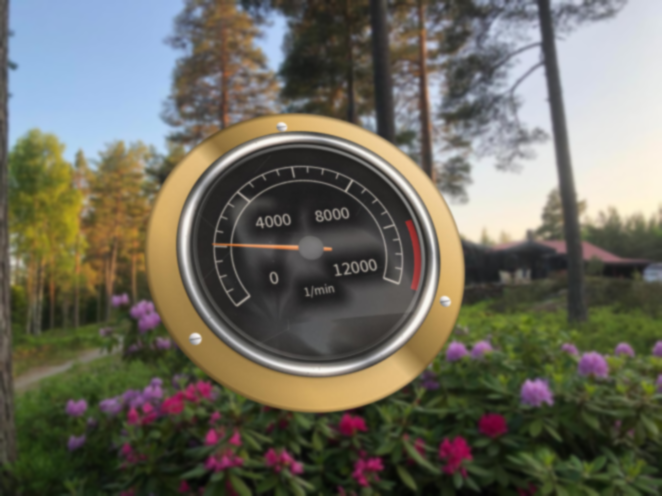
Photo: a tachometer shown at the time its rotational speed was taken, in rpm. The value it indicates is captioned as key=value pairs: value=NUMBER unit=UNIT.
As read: value=2000 unit=rpm
